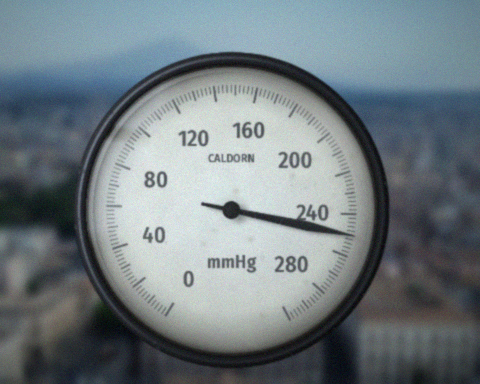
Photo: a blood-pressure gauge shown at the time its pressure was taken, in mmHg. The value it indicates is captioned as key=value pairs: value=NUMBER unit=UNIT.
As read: value=250 unit=mmHg
